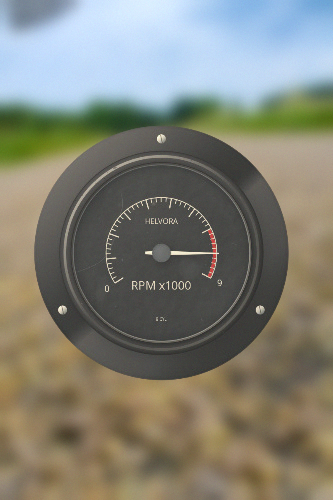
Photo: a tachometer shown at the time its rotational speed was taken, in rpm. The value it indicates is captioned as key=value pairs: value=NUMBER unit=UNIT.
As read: value=8000 unit=rpm
